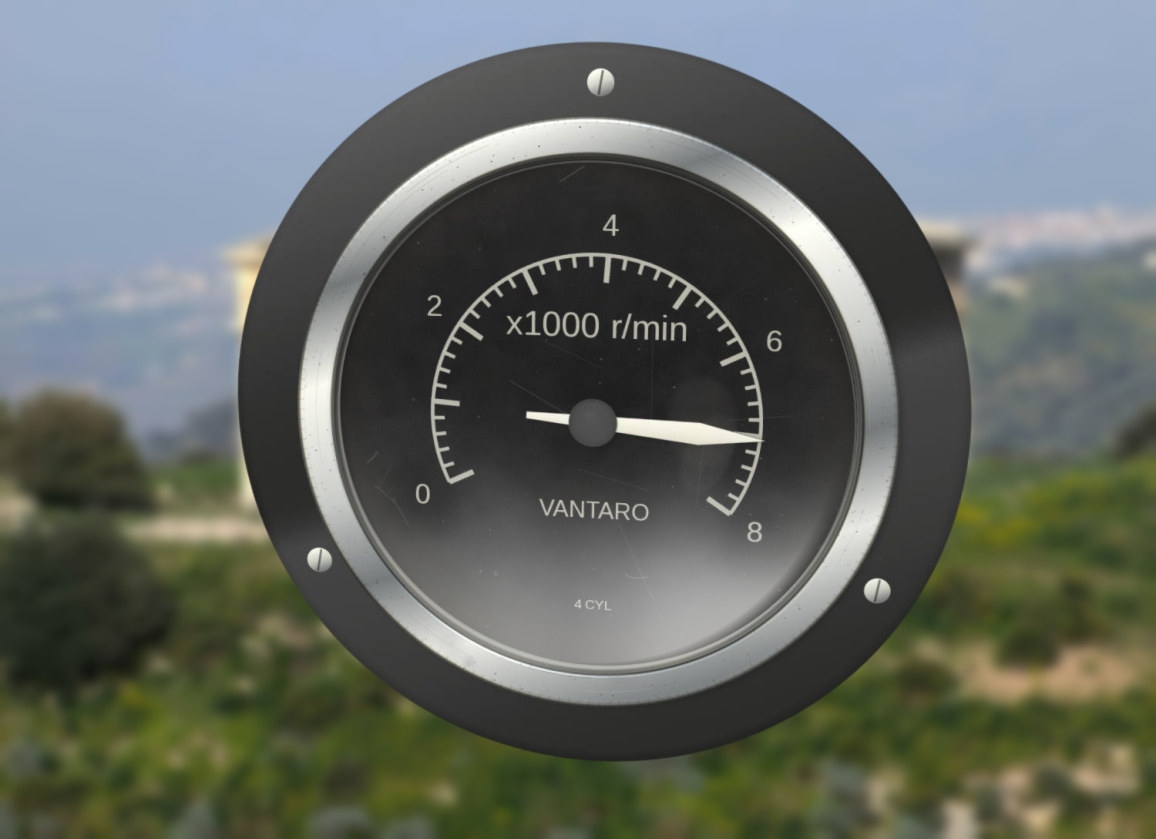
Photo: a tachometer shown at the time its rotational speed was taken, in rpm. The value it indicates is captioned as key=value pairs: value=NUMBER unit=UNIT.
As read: value=7000 unit=rpm
